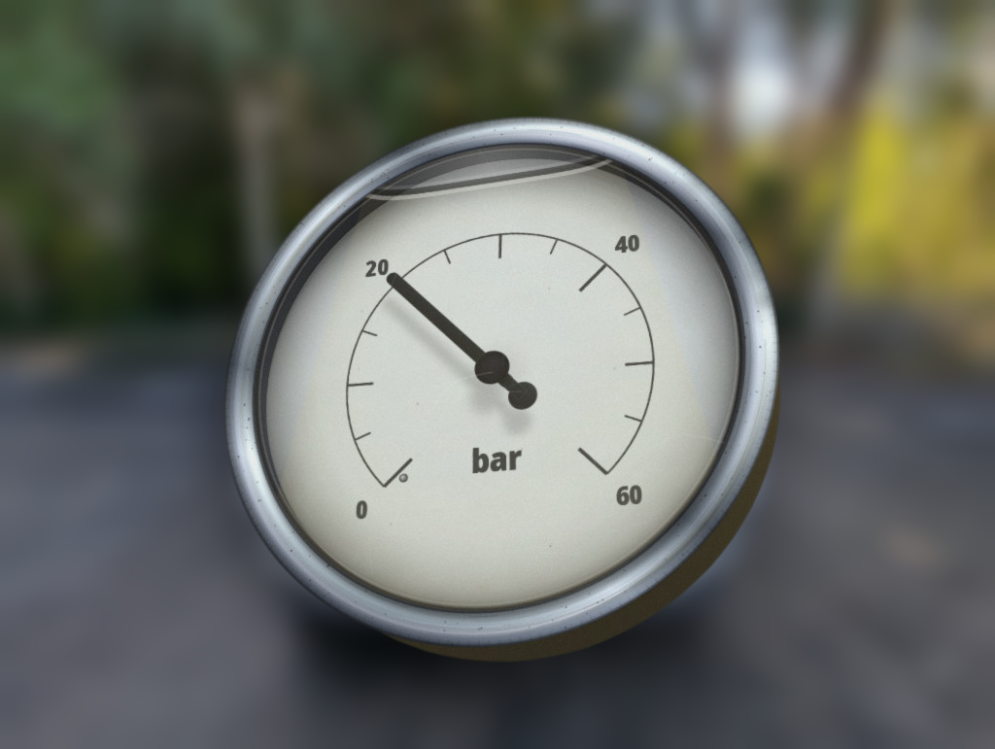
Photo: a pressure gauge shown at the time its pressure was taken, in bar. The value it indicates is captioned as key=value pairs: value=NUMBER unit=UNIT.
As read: value=20 unit=bar
